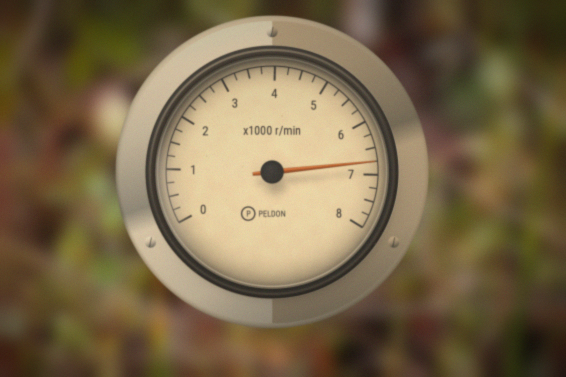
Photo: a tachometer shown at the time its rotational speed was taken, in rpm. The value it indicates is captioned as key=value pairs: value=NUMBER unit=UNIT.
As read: value=6750 unit=rpm
